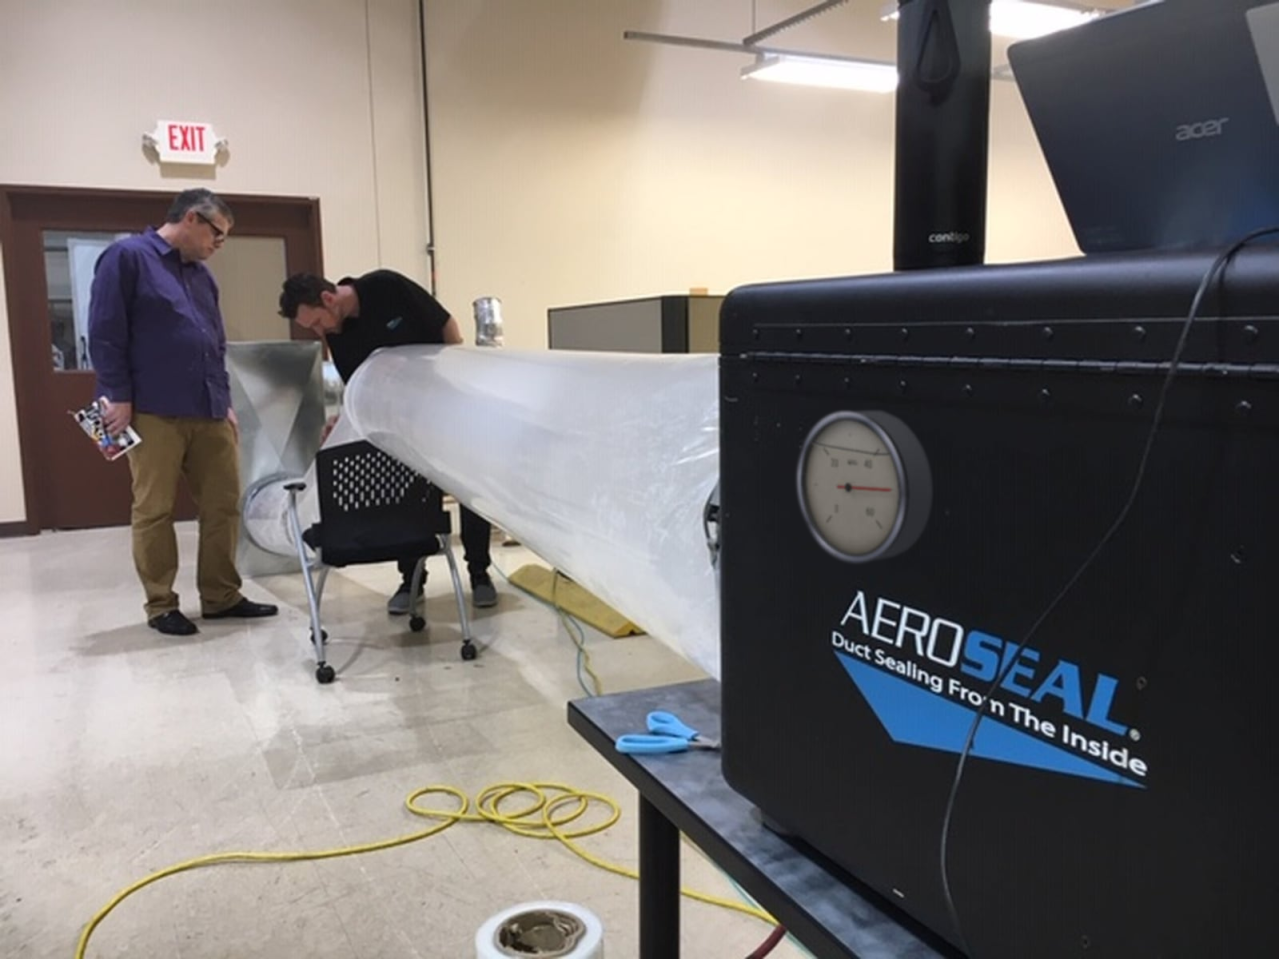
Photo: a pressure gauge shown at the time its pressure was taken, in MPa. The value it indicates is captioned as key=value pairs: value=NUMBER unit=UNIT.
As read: value=50 unit=MPa
